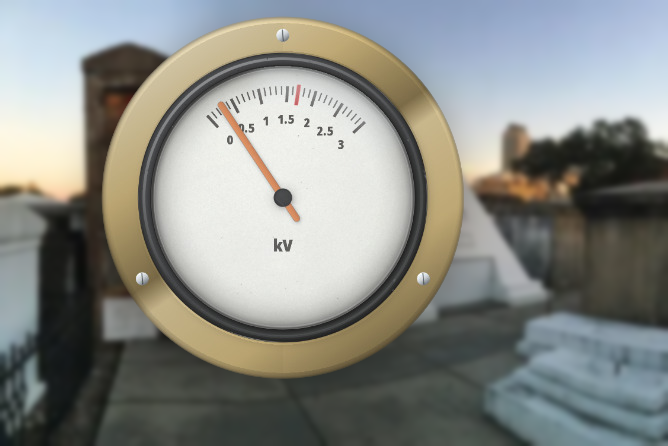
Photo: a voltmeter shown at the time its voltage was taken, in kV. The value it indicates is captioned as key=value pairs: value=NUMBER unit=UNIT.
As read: value=0.3 unit=kV
